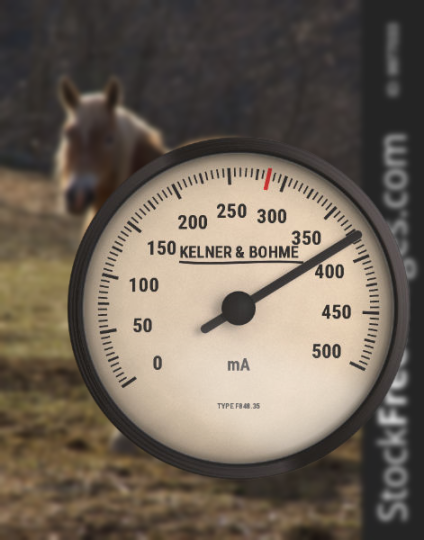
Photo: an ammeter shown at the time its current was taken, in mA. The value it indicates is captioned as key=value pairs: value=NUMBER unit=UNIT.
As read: value=380 unit=mA
